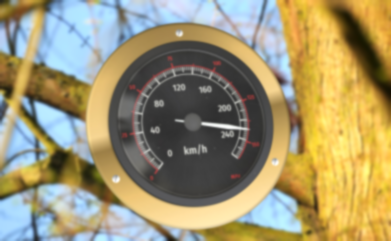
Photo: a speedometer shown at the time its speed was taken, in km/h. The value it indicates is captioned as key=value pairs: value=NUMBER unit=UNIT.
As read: value=230 unit=km/h
